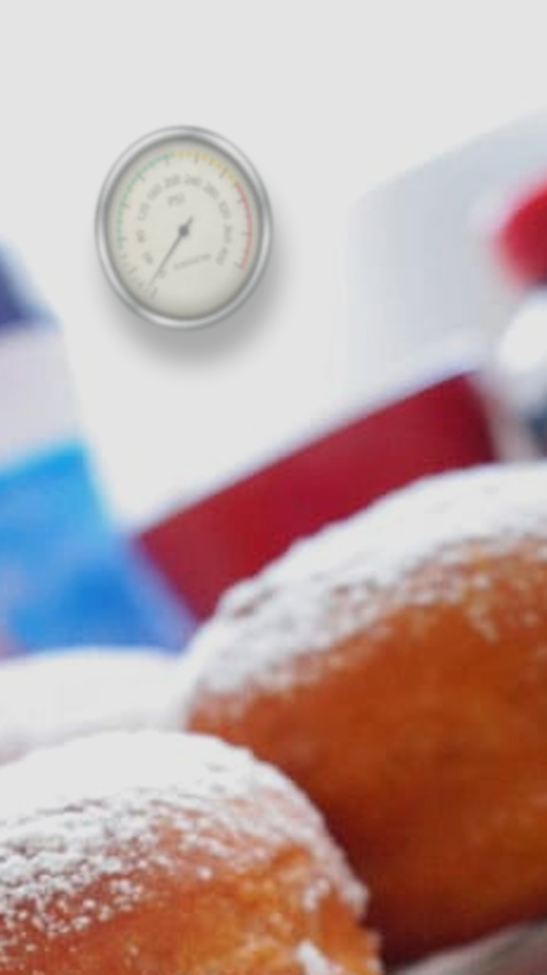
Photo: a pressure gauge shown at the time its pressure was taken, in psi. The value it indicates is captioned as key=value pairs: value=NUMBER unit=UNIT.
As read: value=10 unit=psi
